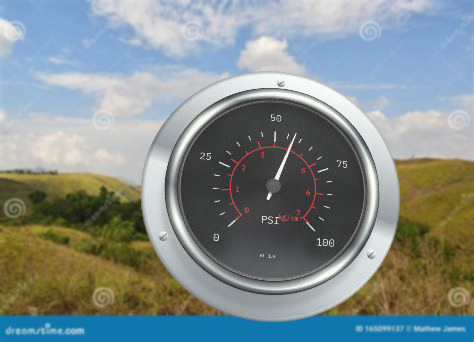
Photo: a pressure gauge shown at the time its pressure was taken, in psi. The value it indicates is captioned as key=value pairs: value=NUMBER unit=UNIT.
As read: value=57.5 unit=psi
